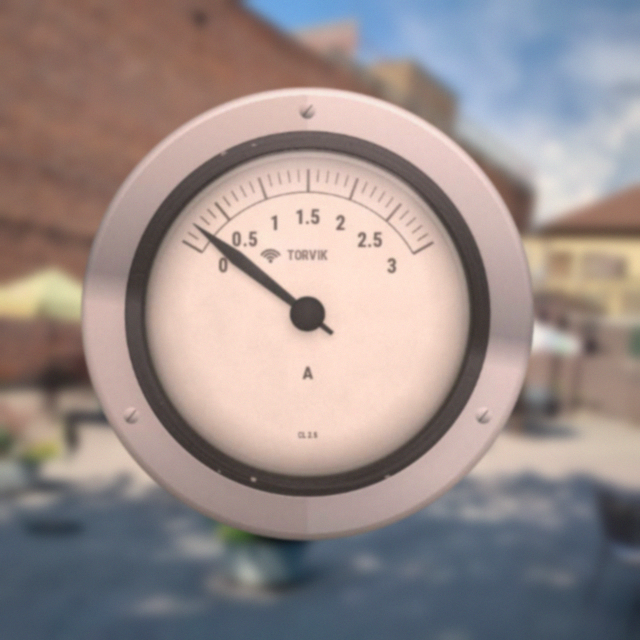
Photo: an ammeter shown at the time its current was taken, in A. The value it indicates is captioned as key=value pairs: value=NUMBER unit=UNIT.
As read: value=0.2 unit=A
